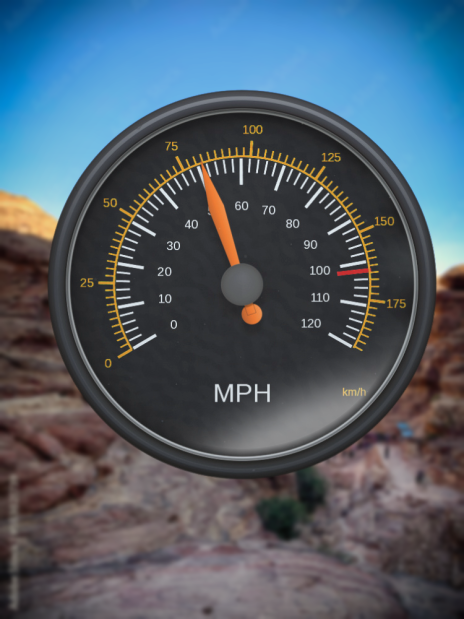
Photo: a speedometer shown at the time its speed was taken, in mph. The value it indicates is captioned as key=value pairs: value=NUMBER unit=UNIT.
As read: value=51 unit=mph
